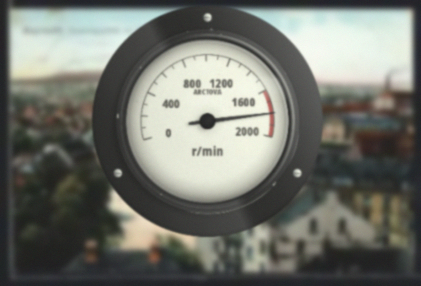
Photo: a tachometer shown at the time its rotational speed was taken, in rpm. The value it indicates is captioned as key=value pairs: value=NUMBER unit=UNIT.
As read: value=1800 unit=rpm
